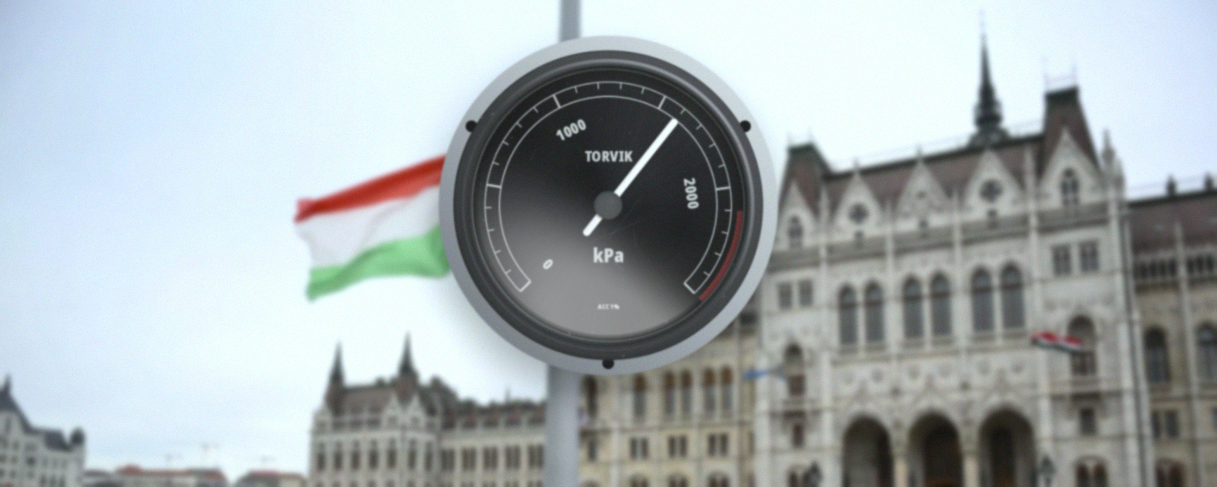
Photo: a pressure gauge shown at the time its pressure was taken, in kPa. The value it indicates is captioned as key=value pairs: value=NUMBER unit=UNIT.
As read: value=1600 unit=kPa
